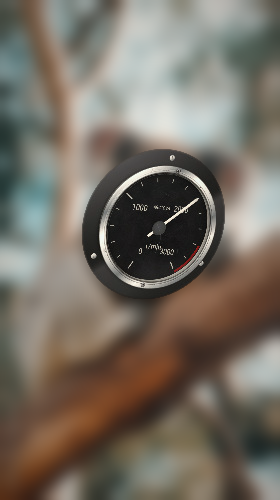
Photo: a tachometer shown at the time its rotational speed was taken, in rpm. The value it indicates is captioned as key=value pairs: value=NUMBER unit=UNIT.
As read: value=2000 unit=rpm
